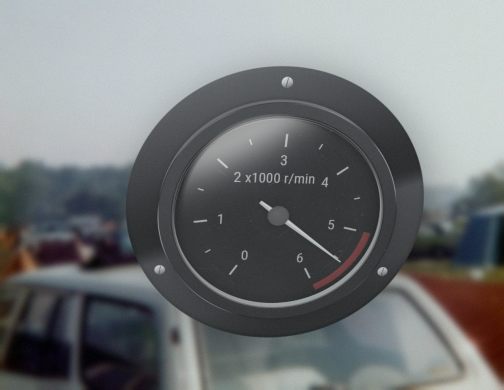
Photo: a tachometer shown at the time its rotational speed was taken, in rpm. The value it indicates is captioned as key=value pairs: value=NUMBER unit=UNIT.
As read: value=5500 unit=rpm
